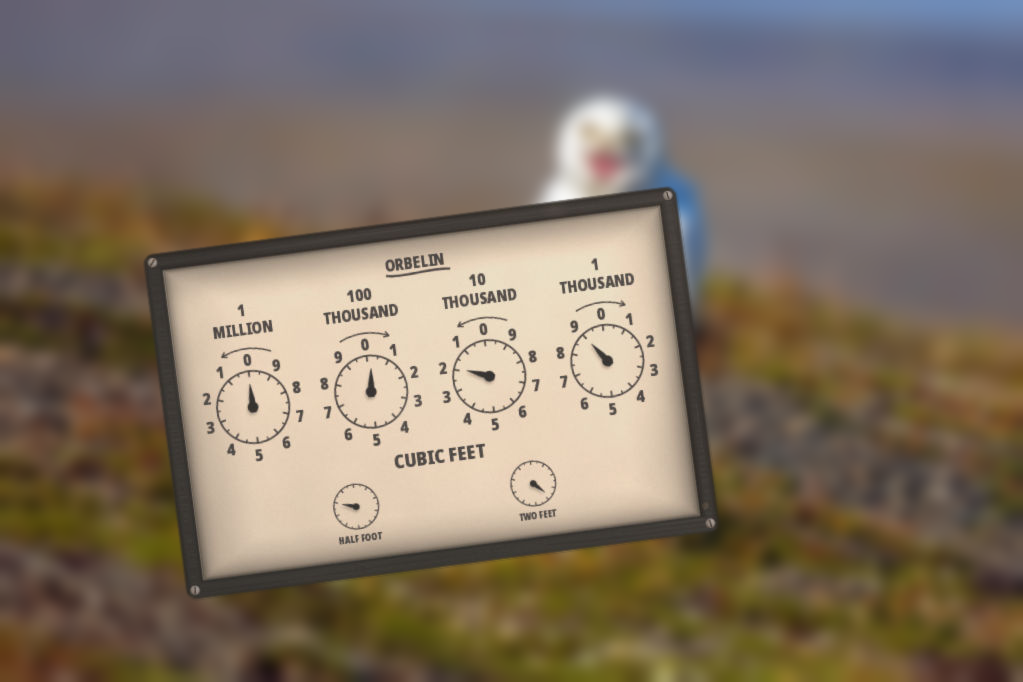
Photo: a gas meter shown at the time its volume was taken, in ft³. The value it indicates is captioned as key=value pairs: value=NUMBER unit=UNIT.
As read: value=1900 unit=ft³
